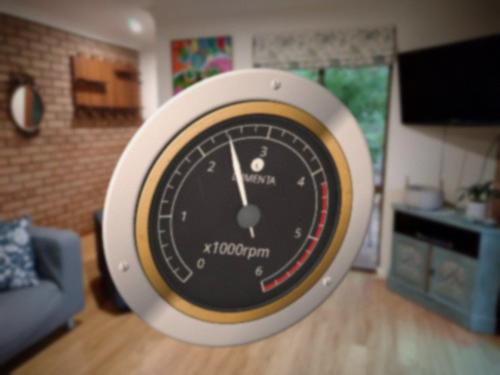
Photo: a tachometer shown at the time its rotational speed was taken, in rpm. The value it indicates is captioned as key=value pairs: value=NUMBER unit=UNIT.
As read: value=2400 unit=rpm
